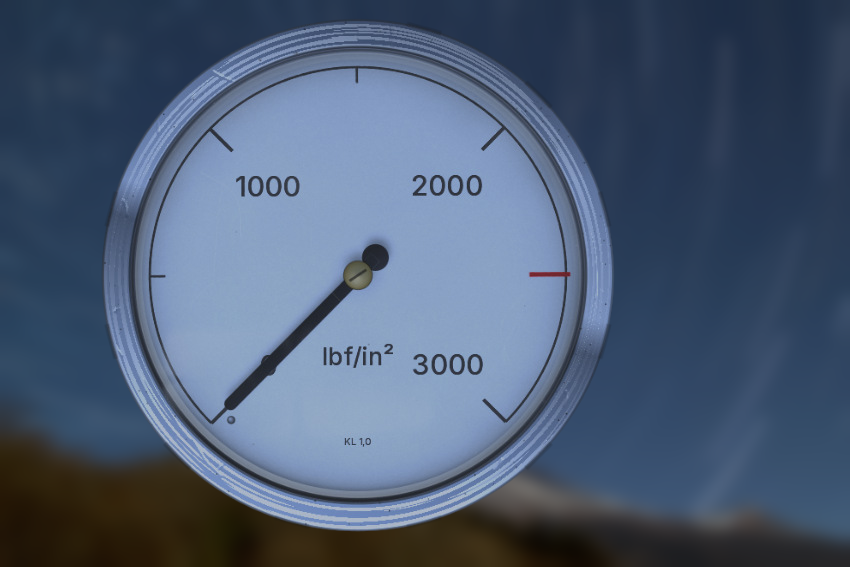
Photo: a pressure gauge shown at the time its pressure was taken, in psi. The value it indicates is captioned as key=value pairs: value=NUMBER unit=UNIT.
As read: value=0 unit=psi
